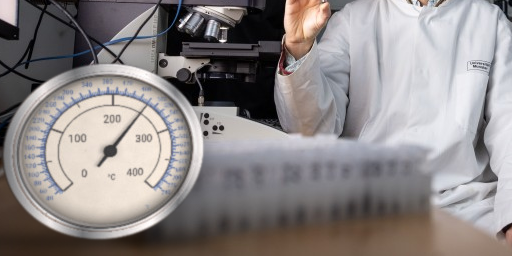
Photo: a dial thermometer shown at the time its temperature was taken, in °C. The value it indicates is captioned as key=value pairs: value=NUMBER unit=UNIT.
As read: value=250 unit=°C
